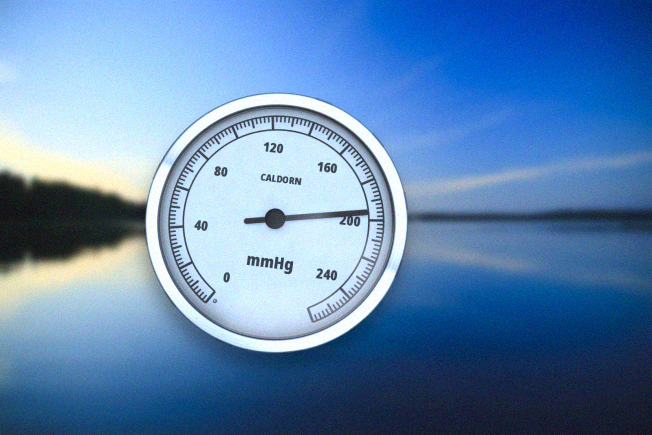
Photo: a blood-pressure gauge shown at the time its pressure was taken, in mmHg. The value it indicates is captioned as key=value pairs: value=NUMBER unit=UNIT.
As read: value=196 unit=mmHg
